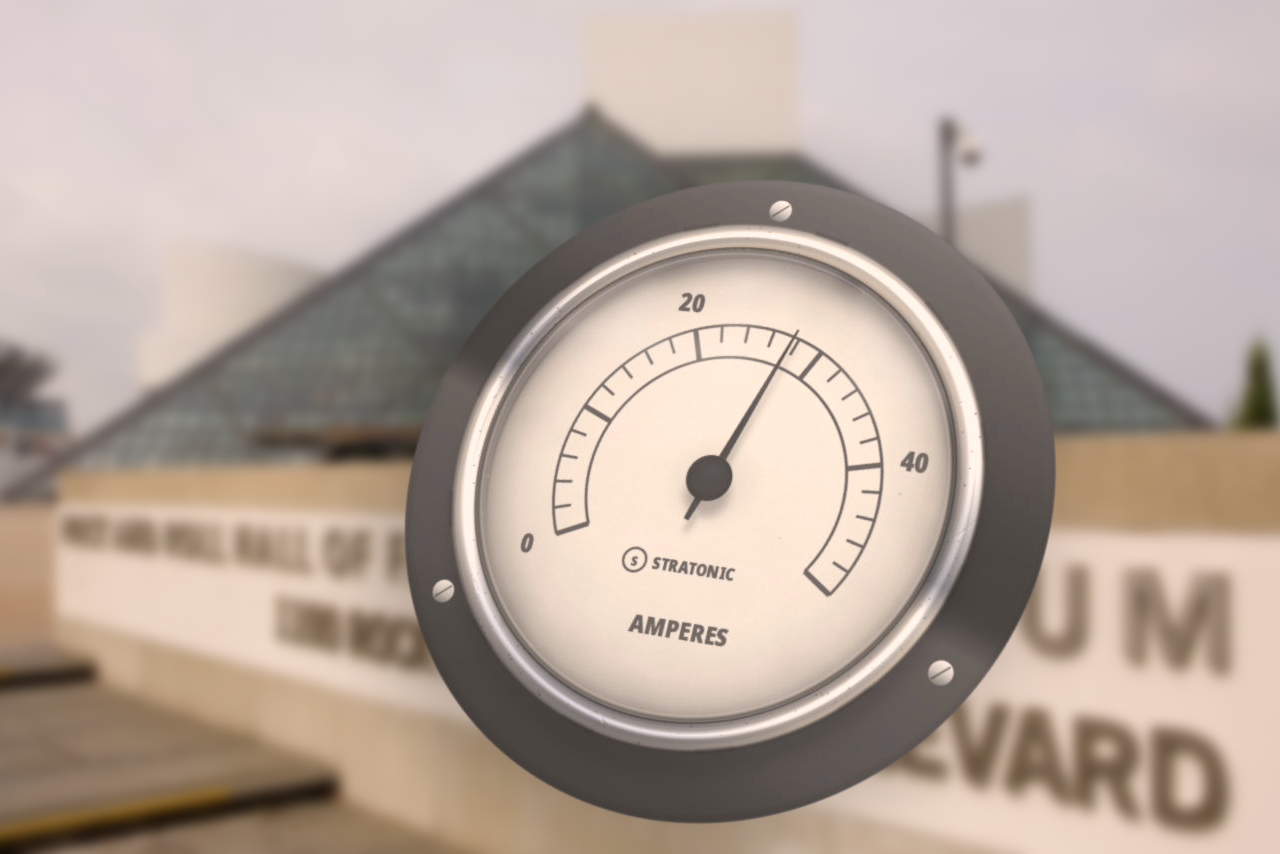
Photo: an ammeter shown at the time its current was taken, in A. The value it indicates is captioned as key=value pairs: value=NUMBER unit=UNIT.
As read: value=28 unit=A
